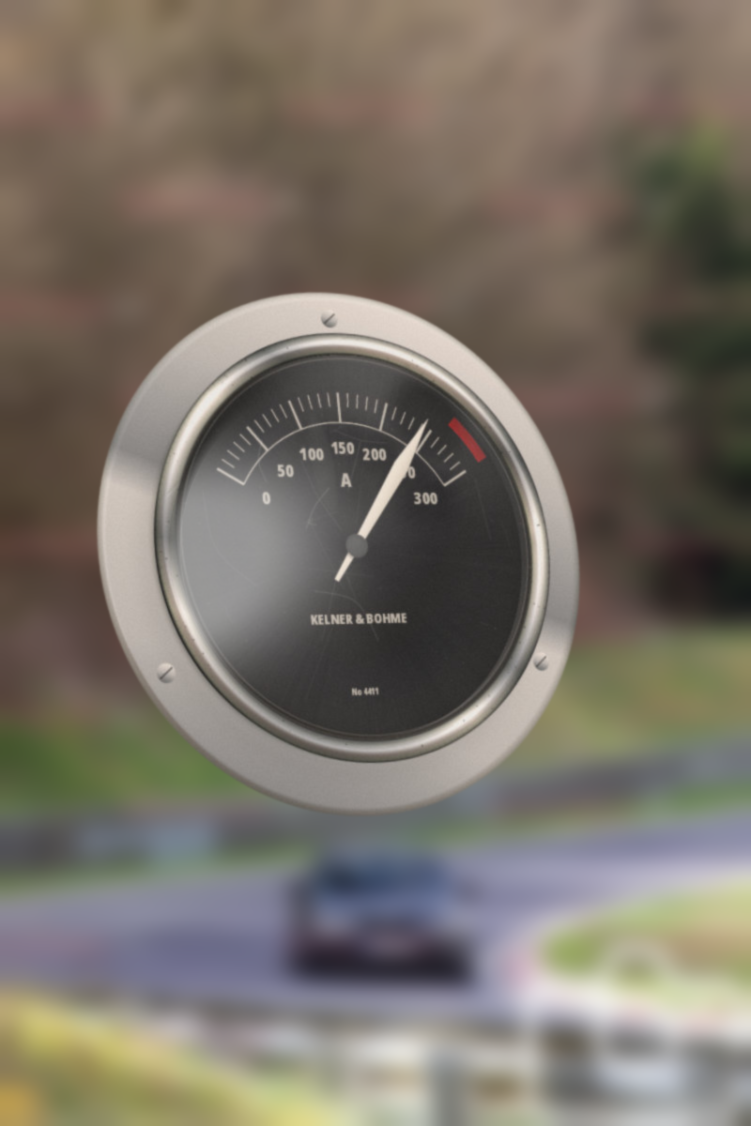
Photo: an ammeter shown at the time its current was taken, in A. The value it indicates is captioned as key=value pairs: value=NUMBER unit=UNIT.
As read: value=240 unit=A
